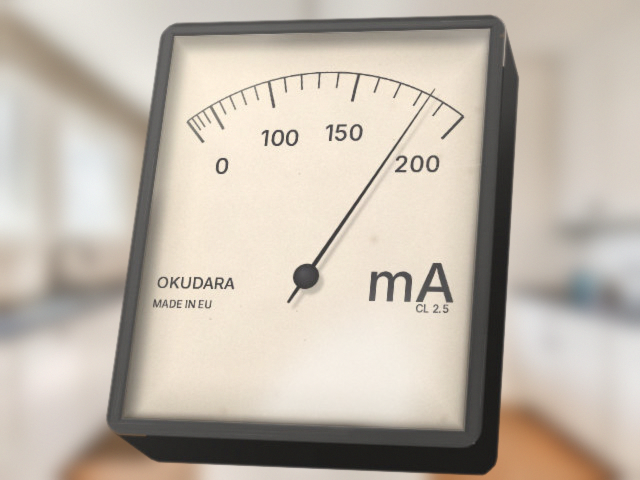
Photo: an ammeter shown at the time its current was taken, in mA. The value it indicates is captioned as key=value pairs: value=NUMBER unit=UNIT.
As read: value=185 unit=mA
